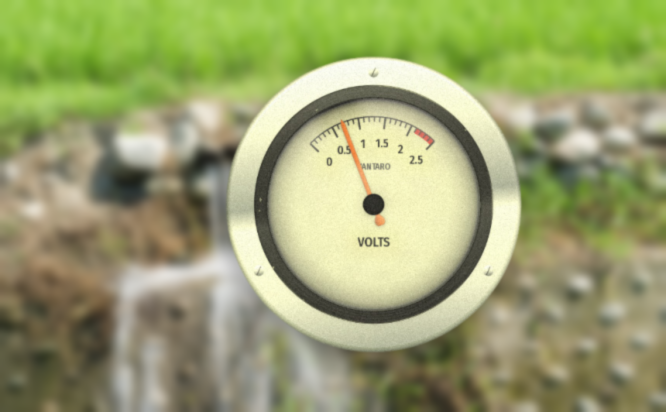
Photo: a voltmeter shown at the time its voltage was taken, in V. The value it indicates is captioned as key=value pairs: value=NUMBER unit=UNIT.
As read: value=0.7 unit=V
